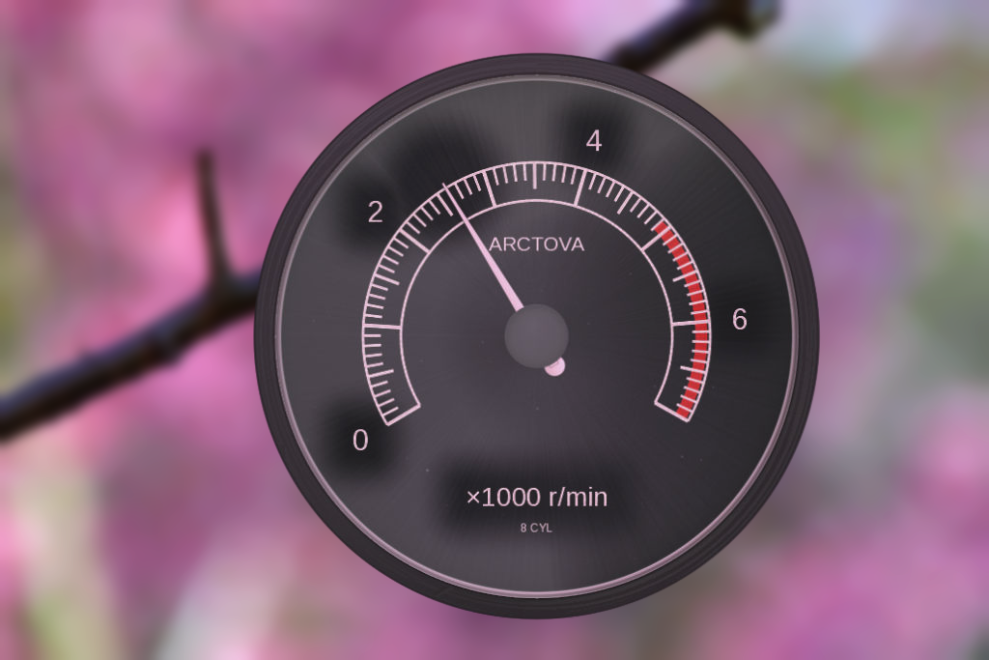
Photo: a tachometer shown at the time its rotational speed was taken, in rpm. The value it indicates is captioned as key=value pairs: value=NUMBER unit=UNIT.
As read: value=2600 unit=rpm
